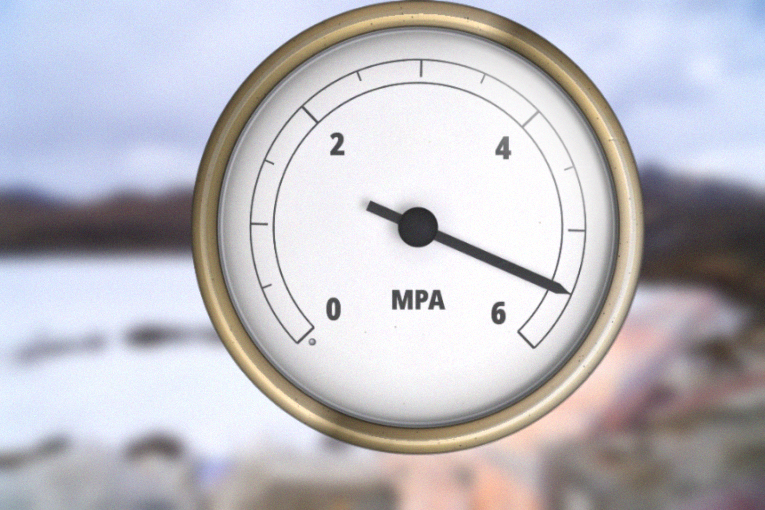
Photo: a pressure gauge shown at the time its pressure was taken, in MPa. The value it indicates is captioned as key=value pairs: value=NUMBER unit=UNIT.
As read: value=5.5 unit=MPa
